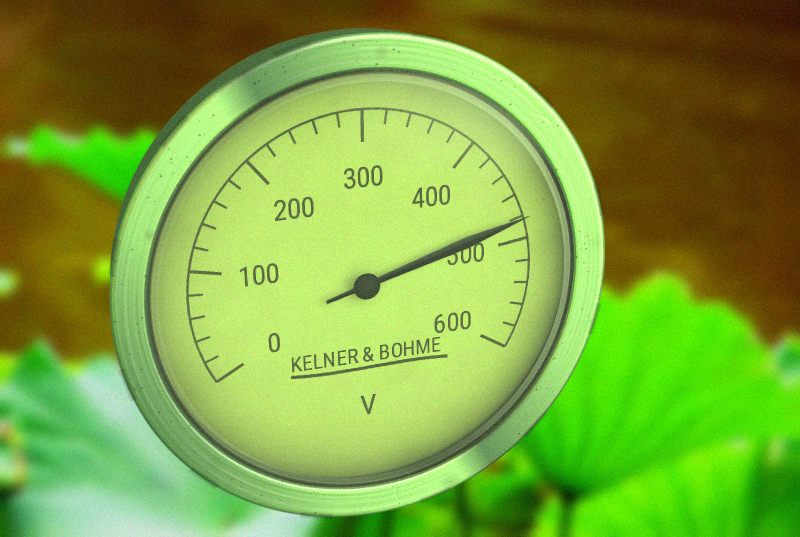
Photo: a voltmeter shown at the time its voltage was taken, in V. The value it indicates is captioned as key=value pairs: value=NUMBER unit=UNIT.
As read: value=480 unit=V
